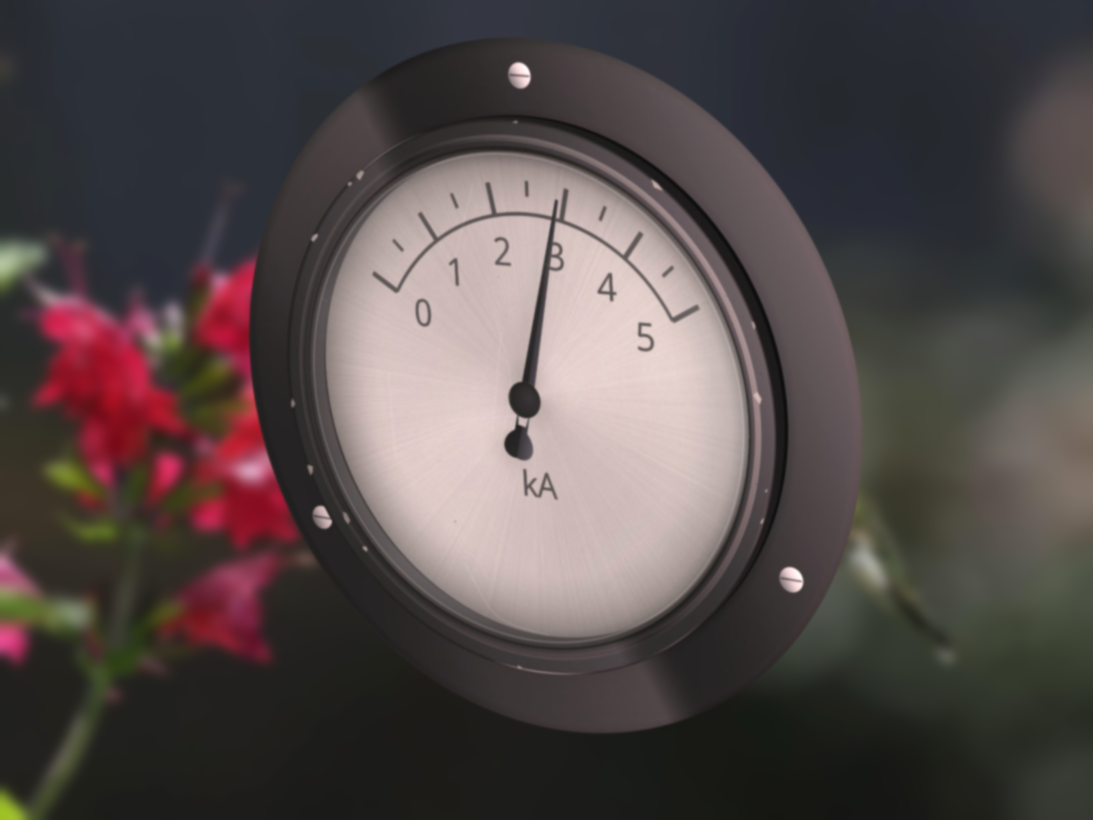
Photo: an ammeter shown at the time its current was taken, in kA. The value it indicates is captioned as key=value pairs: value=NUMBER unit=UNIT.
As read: value=3 unit=kA
